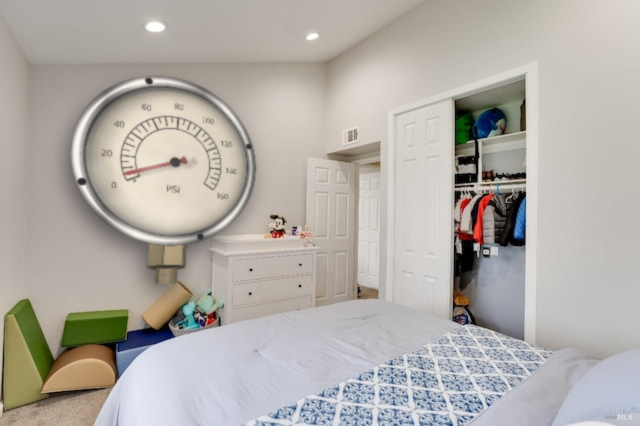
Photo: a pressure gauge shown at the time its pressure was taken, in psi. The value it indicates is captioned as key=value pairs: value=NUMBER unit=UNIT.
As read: value=5 unit=psi
